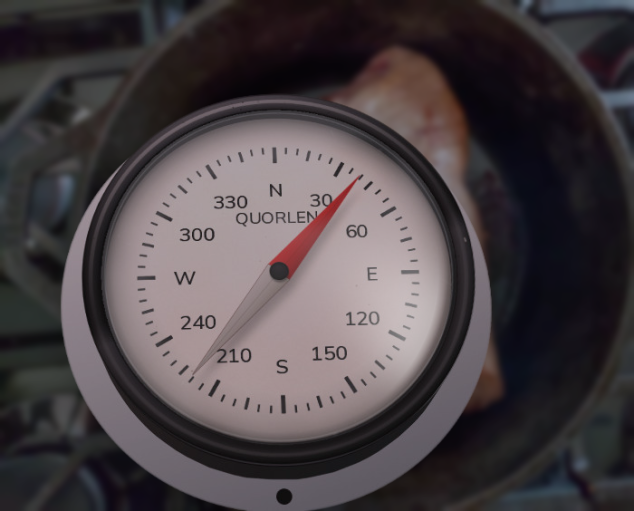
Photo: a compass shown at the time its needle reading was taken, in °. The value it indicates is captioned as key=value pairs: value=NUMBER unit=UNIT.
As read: value=40 unit=°
